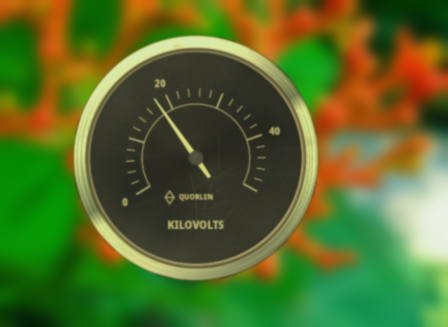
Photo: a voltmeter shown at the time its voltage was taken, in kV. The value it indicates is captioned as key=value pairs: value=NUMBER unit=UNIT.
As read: value=18 unit=kV
